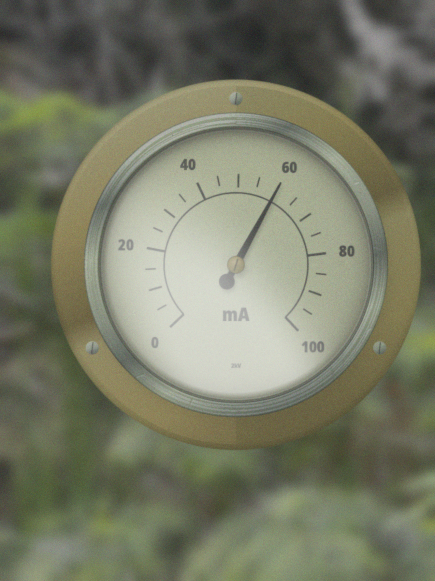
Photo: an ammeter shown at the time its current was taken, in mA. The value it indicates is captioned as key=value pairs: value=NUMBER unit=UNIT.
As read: value=60 unit=mA
